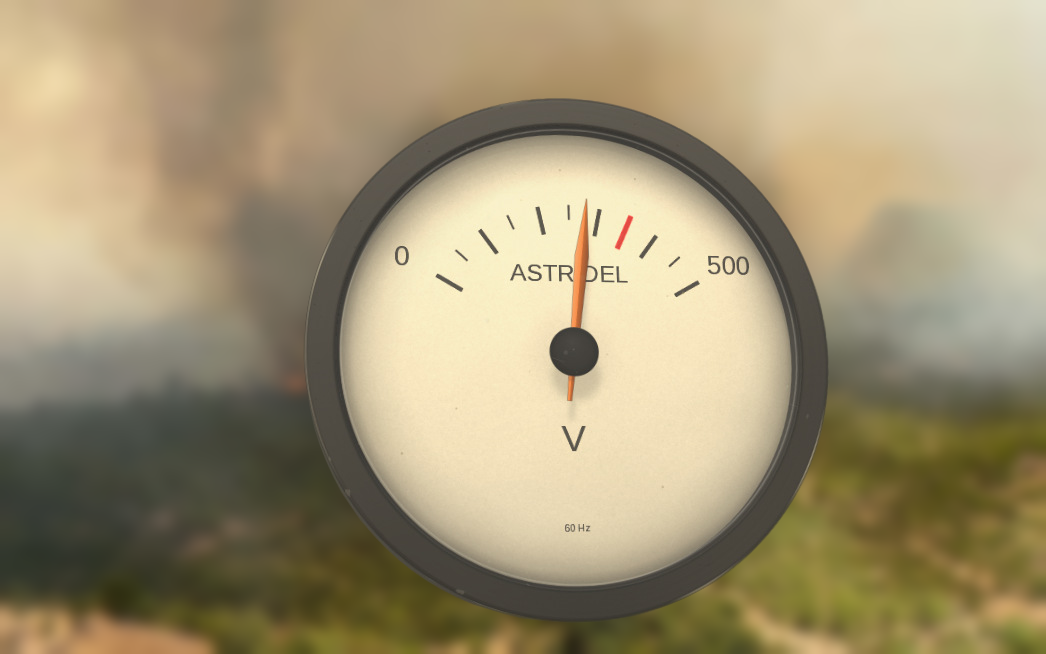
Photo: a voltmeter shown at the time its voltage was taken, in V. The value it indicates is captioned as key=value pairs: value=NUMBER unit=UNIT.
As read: value=275 unit=V
